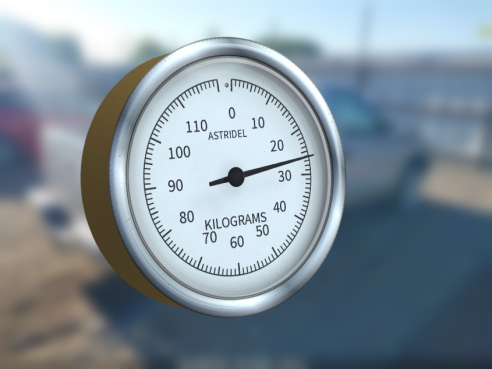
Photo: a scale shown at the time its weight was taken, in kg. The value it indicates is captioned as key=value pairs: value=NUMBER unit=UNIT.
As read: value=26 unit=kg
